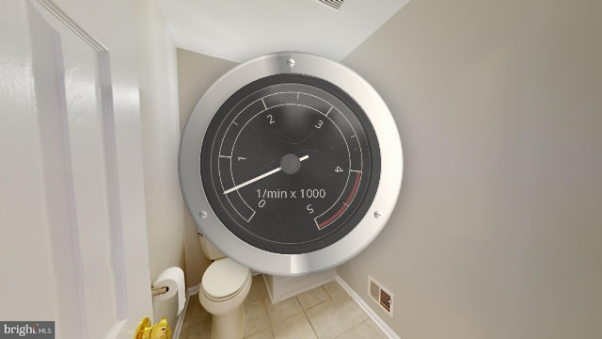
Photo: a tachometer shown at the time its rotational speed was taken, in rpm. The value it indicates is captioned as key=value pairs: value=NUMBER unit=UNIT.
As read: value=500 unit=rpm
